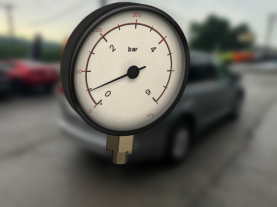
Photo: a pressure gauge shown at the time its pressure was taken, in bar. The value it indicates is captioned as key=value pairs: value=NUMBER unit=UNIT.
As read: value=0.5 unit=bar
